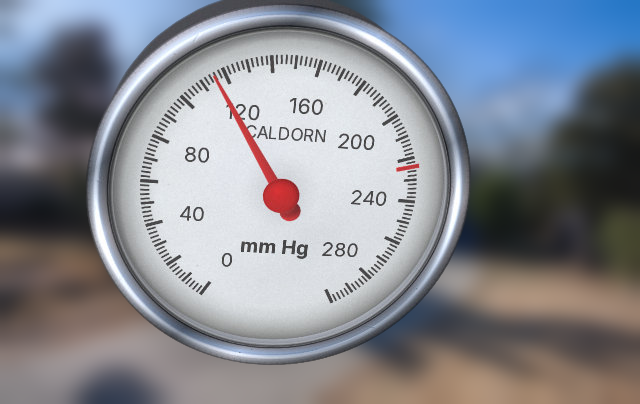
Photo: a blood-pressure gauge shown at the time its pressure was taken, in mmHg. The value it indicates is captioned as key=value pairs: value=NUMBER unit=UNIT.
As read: value=116 unit=mmHg
